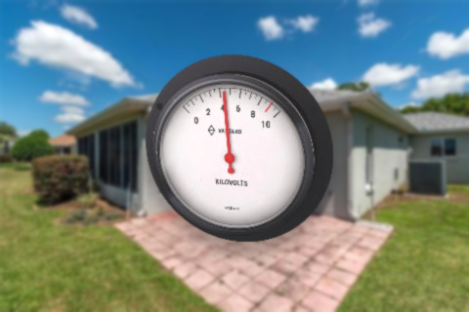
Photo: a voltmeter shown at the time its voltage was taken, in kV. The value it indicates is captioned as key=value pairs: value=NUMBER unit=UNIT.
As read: value=4.5 unit=kV
